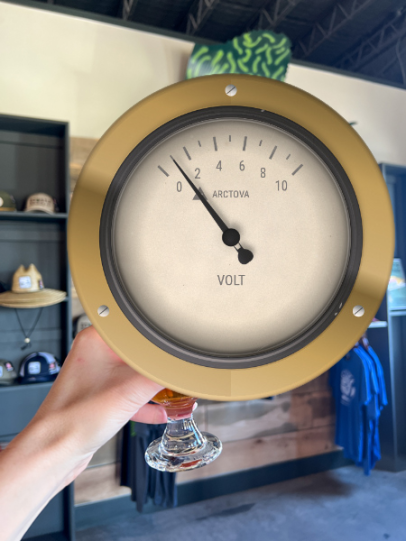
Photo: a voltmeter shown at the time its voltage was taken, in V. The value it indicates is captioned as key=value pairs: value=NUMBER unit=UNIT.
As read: value=1 unit=V
